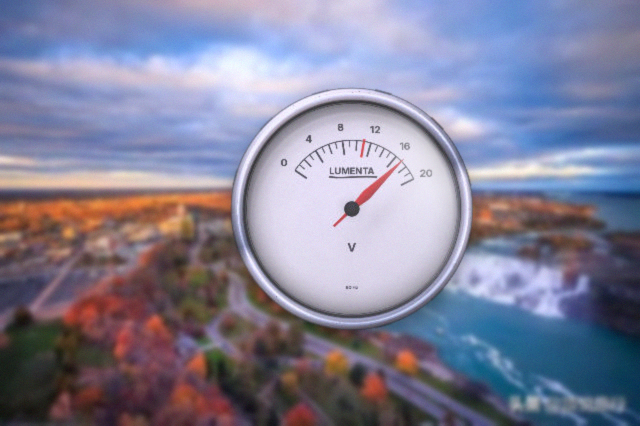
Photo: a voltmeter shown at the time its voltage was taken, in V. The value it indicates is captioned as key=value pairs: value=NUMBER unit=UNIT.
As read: value=17 unit=V
